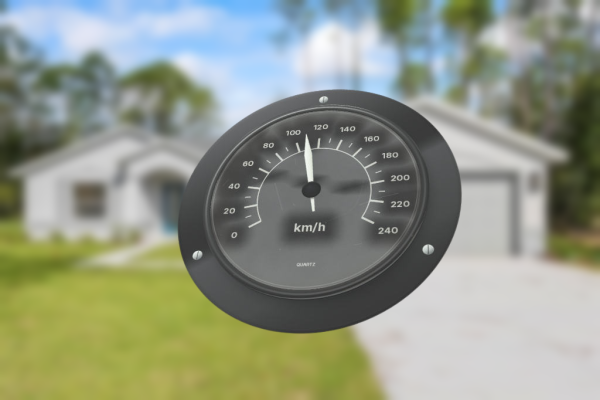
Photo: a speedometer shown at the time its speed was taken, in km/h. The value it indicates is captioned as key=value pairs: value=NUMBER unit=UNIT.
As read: value=110 unit=km/h
